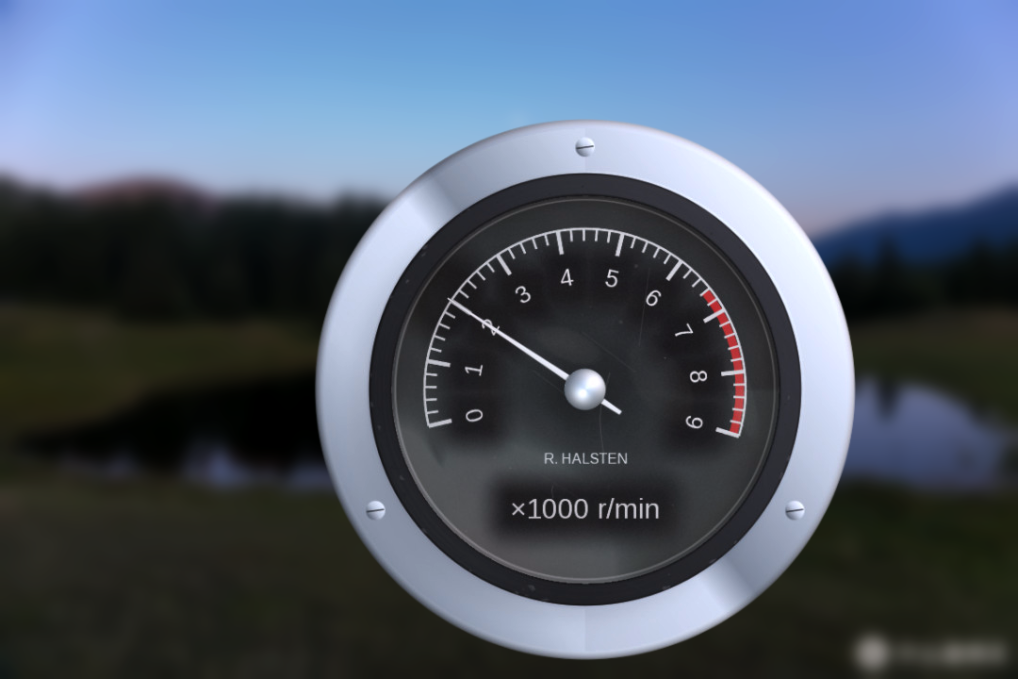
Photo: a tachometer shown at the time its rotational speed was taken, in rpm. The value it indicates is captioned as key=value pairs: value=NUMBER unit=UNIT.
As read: value=2000 unit=rpm
